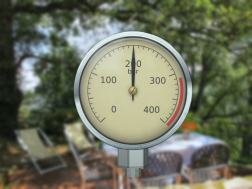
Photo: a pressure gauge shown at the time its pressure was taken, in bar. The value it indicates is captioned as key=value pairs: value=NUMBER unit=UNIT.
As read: value=200 unit=bar
